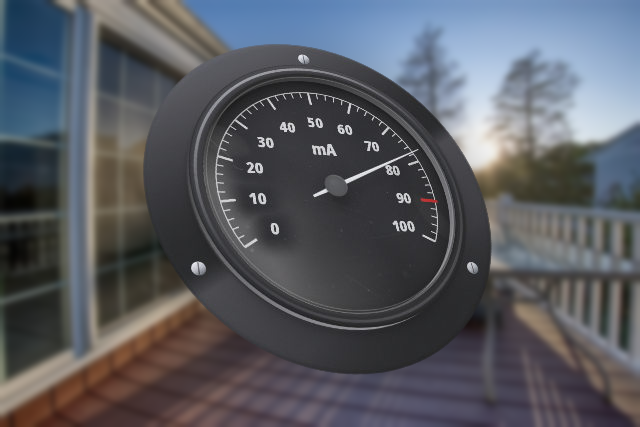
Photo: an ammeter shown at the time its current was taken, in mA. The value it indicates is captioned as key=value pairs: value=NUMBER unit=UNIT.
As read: value=78 unit=mA
